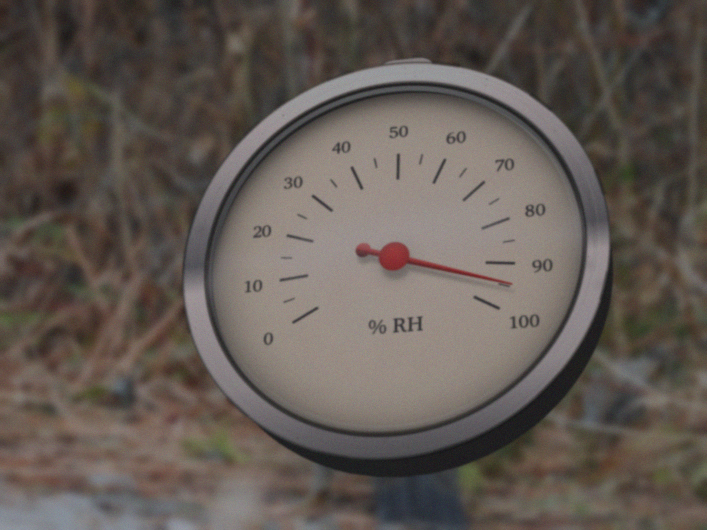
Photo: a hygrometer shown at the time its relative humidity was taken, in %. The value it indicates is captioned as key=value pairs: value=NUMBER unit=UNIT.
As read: value=95 unit=%
